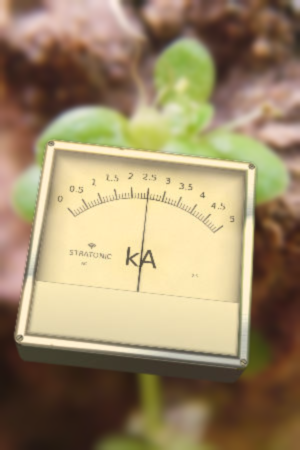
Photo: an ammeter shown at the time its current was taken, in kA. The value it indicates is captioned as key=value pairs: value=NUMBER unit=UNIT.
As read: value=2.5 unit=kA
